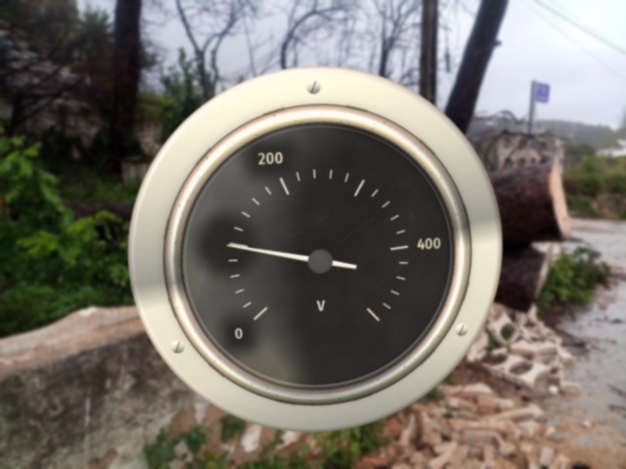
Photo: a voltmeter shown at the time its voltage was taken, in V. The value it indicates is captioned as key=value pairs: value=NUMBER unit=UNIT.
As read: value=100 unit=V
